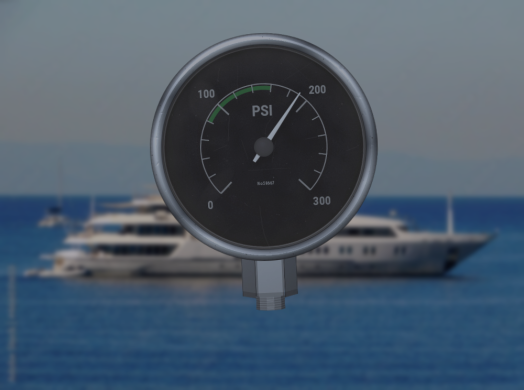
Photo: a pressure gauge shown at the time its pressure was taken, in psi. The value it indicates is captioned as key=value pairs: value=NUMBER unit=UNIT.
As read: value=190 unit=psi
